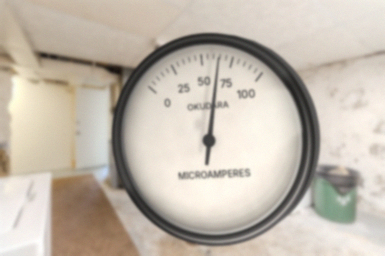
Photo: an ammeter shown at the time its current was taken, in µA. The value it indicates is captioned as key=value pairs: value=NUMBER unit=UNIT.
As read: value=65 unit=µA
